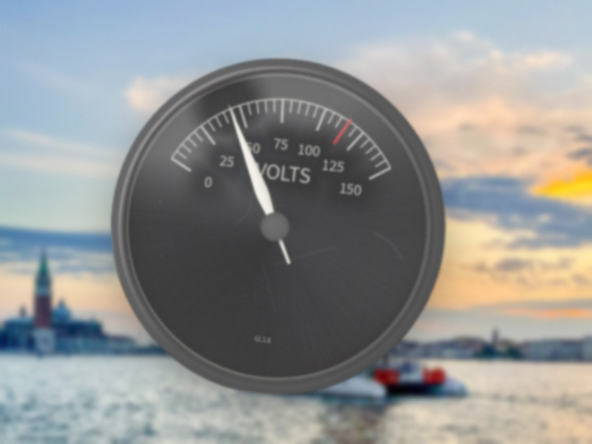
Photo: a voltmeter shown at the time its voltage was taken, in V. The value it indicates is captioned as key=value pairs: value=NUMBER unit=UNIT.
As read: value=45 unit=V
